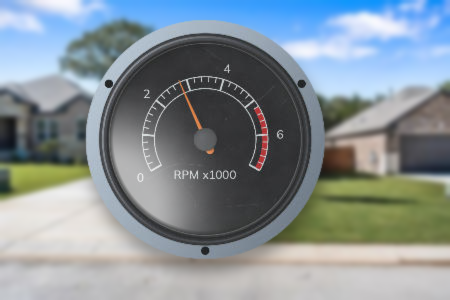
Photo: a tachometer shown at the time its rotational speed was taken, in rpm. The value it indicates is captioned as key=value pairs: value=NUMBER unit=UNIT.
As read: value=2800 unit=rpm
